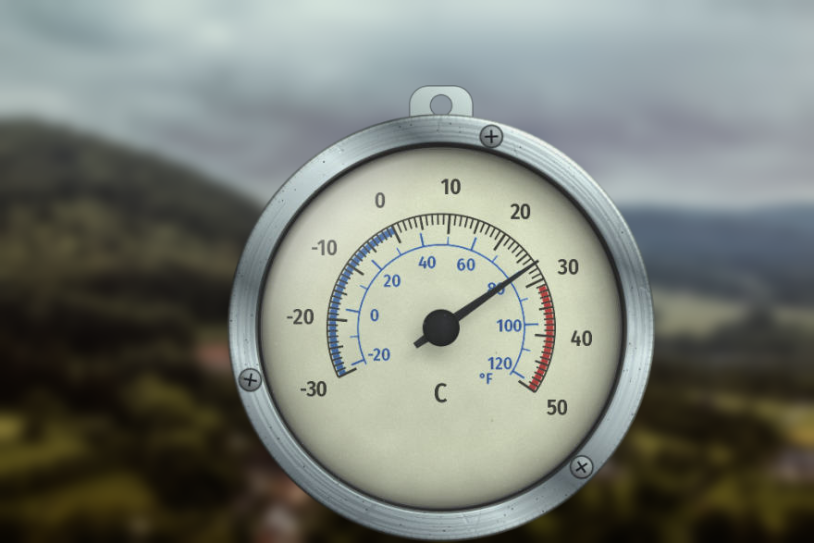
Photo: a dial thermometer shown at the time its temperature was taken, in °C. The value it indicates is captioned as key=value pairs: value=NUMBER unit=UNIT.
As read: value=27 unit=°C
